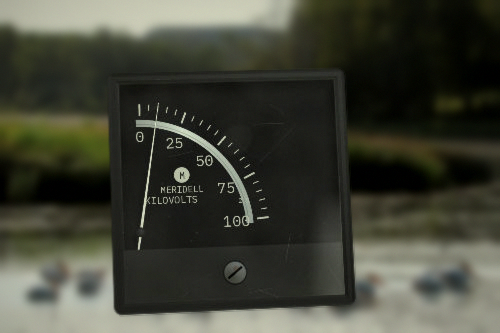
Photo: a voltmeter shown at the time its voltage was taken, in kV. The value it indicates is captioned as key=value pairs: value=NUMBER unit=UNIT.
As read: value=10 unit=kV
